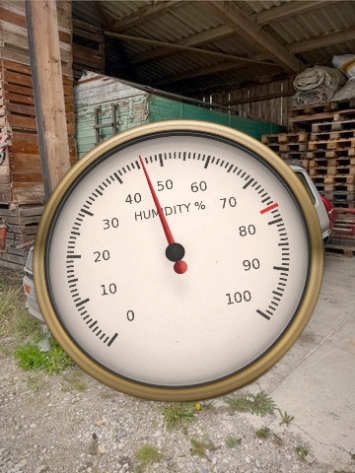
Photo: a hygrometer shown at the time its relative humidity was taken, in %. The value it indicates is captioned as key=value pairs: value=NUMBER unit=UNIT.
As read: value=46 unit=%
